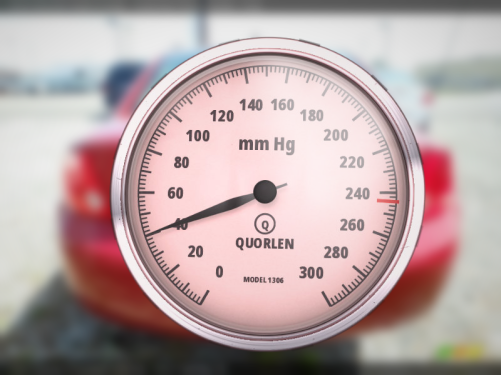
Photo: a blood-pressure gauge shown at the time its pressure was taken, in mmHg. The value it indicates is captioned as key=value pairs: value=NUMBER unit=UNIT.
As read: value=40 unit=mmHg
